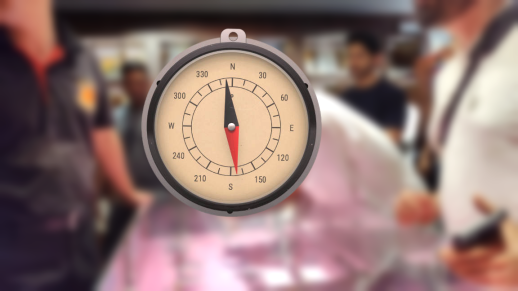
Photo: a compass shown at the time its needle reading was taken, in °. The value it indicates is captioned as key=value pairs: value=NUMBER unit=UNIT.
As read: value=172.5 unit=°
